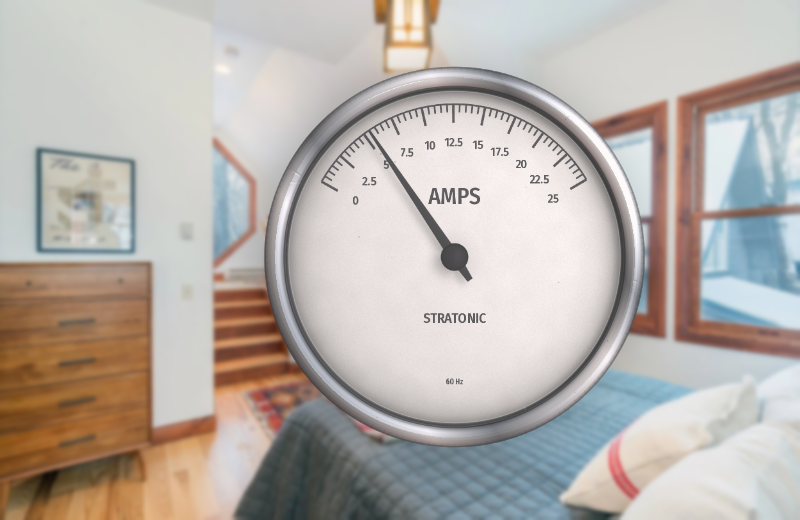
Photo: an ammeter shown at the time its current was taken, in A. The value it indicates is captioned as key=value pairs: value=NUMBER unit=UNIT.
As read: value=5.5 unit=A
